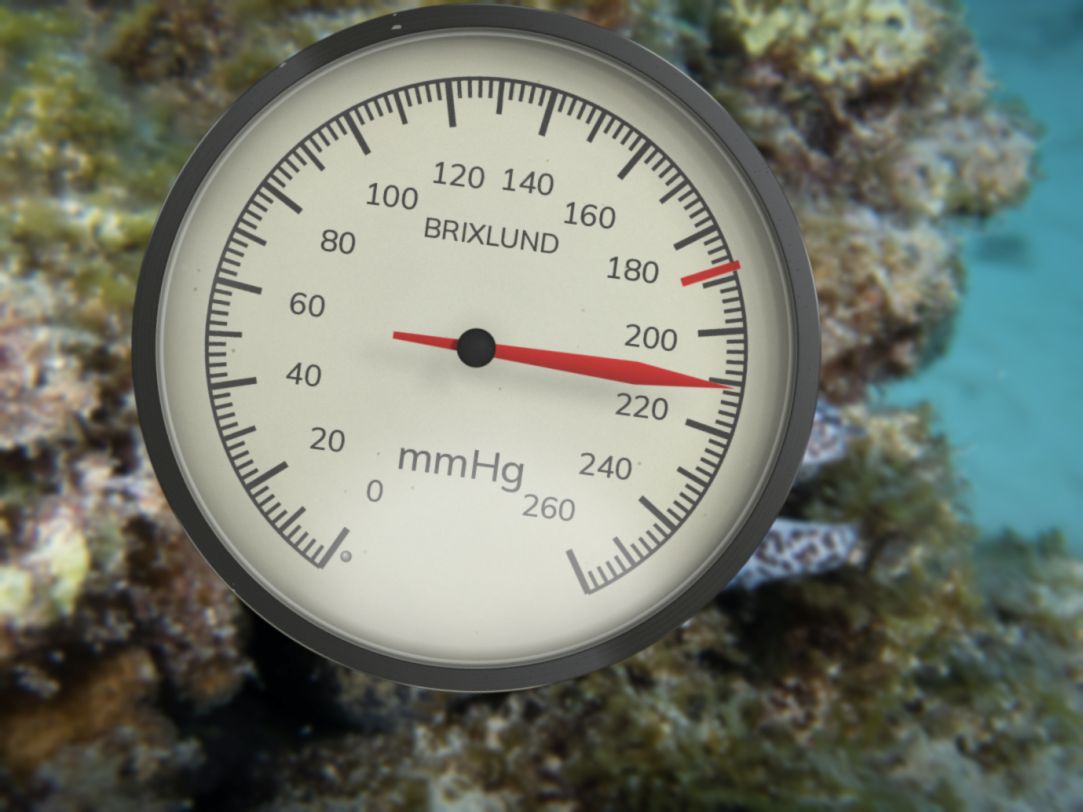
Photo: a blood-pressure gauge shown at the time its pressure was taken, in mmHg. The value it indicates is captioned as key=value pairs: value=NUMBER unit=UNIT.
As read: value=211 unit=mmHg
